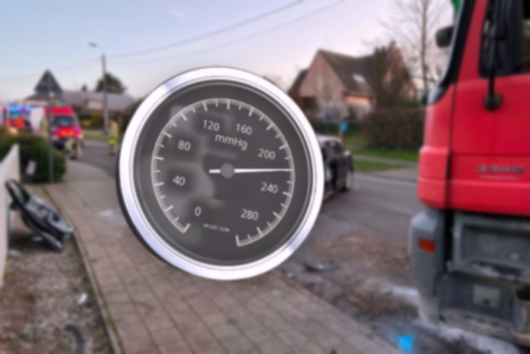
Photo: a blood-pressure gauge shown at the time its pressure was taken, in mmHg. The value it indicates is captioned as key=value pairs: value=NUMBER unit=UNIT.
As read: value=220 unit=mmHg
